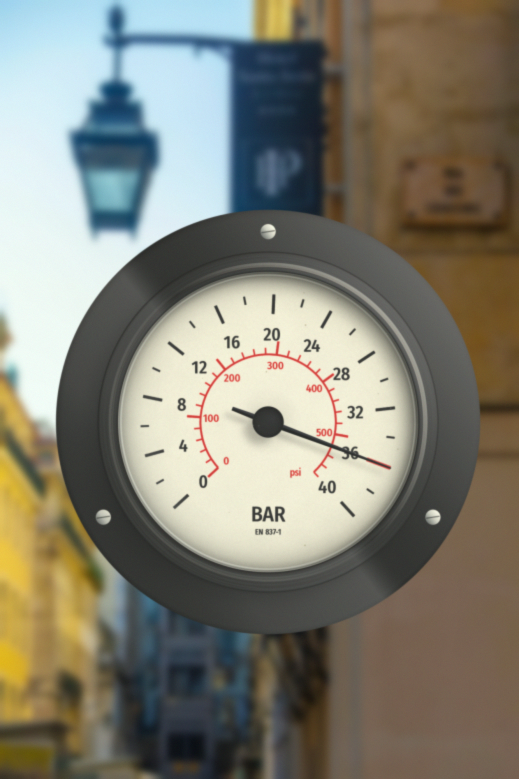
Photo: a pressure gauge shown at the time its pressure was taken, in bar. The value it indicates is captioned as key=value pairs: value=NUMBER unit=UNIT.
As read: value=36 unit=bar
